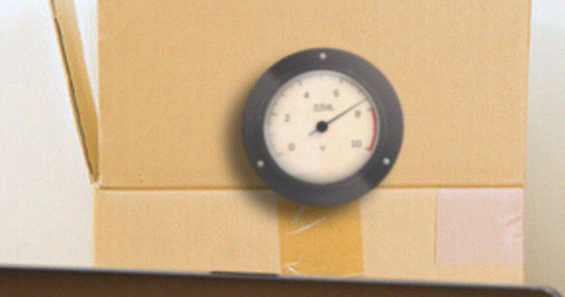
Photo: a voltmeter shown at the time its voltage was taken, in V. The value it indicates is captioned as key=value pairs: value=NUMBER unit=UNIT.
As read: value=7.5 unit=V
